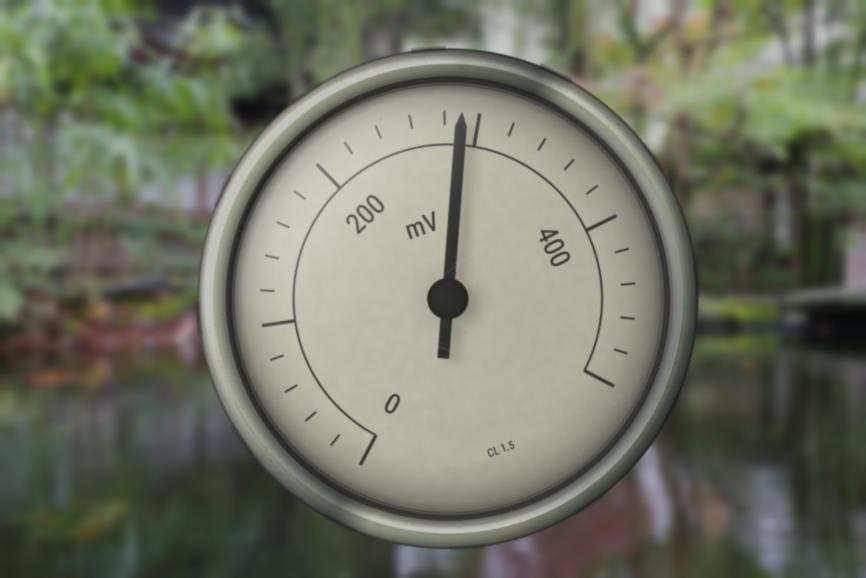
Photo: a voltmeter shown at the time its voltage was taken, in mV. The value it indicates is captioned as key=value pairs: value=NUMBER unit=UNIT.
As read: value=290 unit=mV
